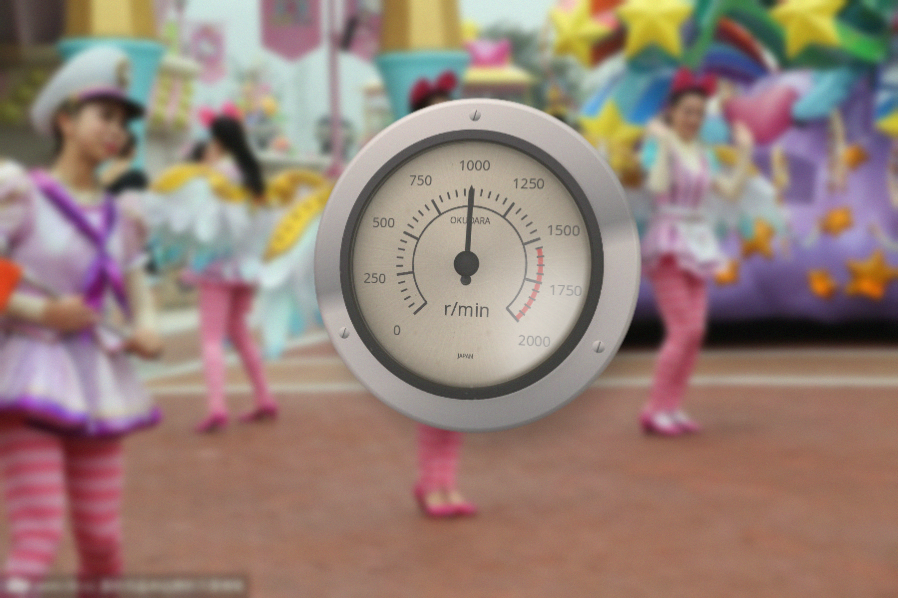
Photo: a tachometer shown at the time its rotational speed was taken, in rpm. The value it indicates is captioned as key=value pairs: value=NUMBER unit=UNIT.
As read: value=1000 unit=rpm
